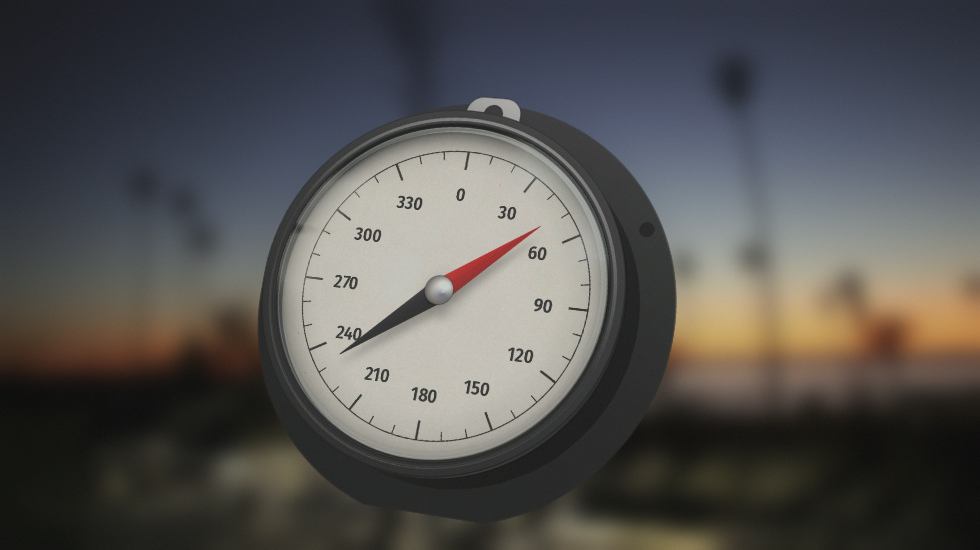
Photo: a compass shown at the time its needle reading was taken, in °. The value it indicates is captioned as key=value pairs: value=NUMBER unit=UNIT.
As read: value=50 unit=°
